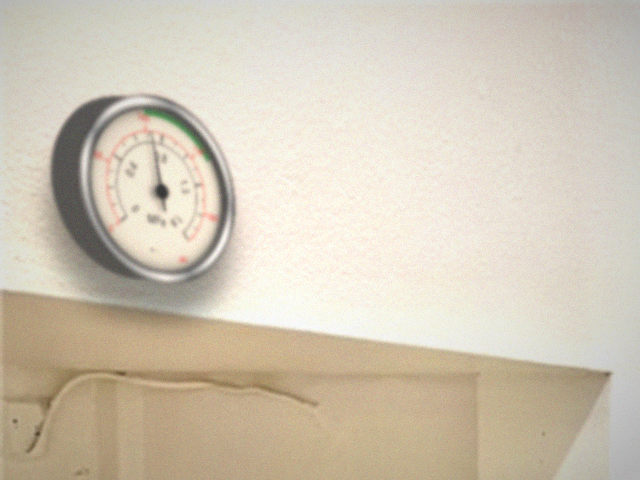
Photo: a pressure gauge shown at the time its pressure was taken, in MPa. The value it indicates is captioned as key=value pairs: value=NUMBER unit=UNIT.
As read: value=0.7 unit=MPa
